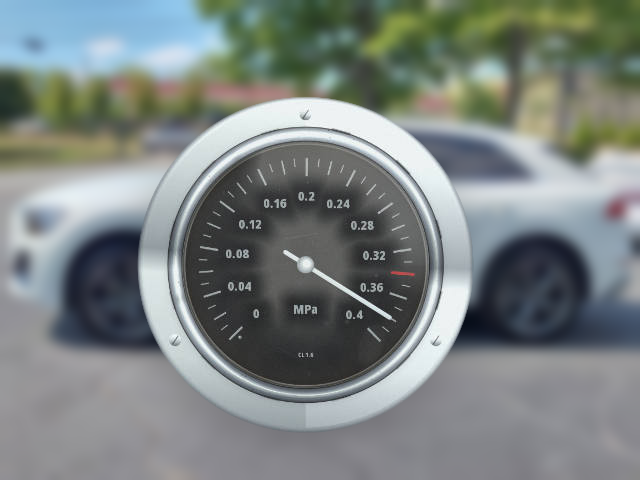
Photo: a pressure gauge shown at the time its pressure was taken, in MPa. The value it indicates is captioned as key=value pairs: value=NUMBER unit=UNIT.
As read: value=0.38 unit=MPa
